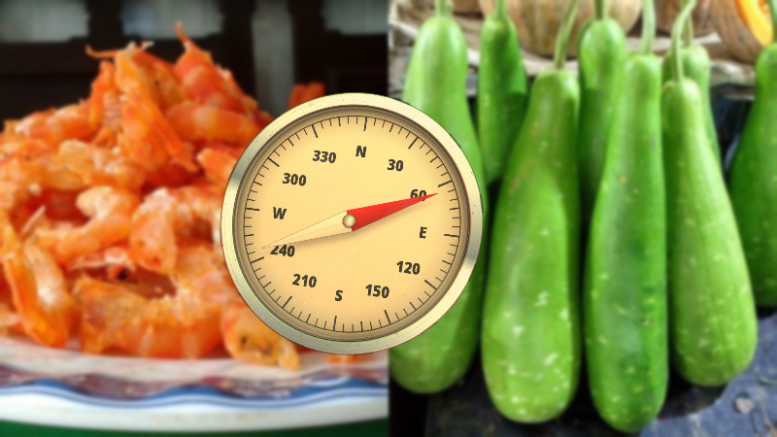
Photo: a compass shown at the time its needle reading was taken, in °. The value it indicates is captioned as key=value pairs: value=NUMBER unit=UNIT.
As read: value=65 unit=°
